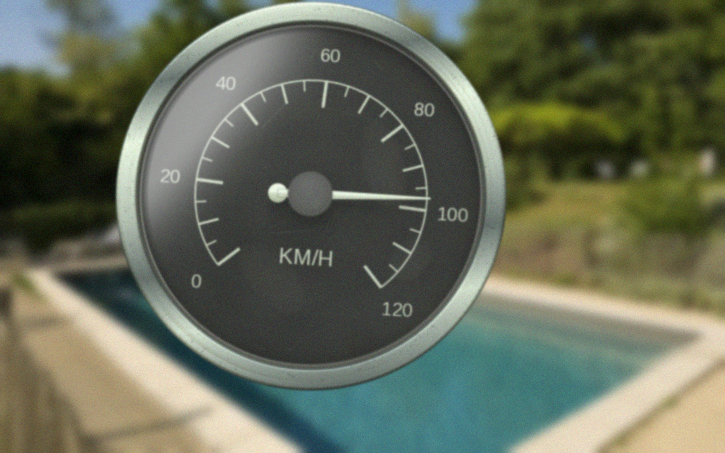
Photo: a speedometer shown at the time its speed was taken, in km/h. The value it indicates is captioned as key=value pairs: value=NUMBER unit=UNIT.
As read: value=97.5 unit=km/h
